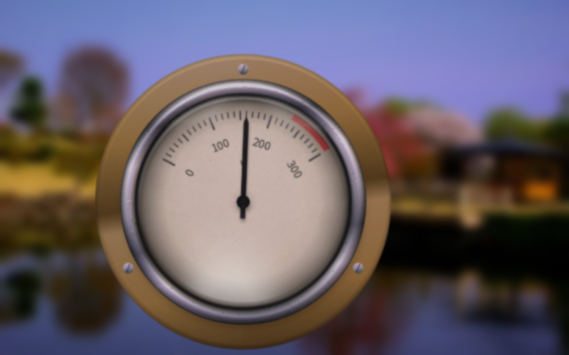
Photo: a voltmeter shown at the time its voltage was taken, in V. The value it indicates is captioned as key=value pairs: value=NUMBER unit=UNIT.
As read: value=160 unit=V
